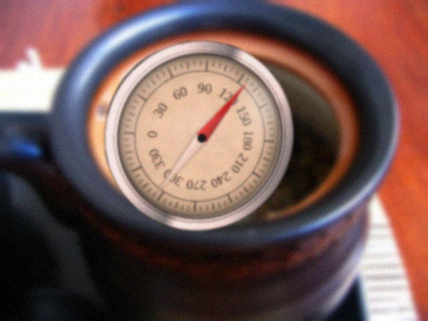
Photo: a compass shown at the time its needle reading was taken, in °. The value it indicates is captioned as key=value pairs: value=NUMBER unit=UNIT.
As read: value=125 unit=°
